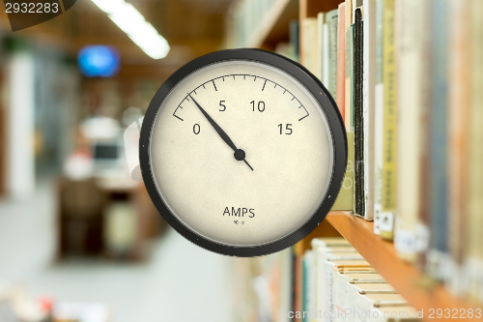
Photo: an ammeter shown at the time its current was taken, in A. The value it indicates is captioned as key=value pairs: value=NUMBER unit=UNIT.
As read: value=2.5 unit=A
